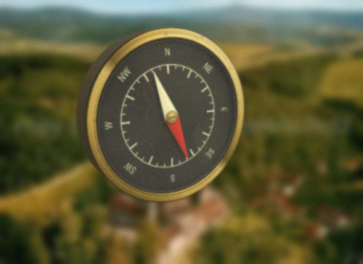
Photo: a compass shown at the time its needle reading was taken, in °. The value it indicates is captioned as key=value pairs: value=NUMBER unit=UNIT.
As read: value=160 unit=°
